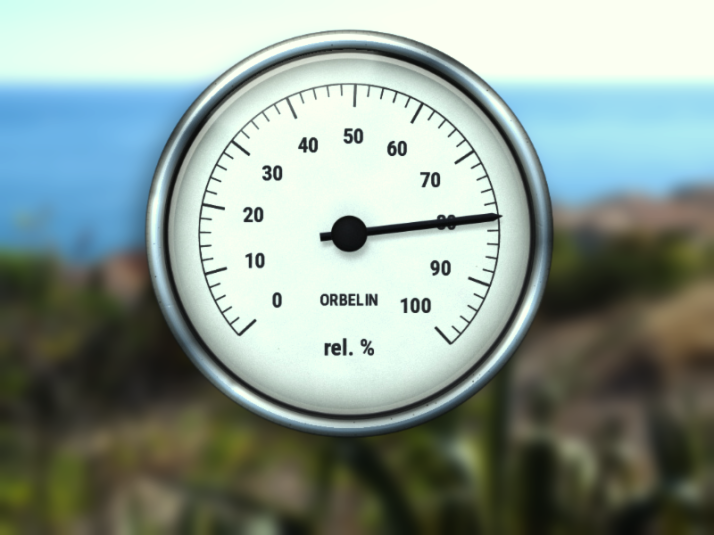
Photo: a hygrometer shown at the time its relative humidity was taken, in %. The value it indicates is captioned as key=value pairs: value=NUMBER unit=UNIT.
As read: value=80 unit=%
